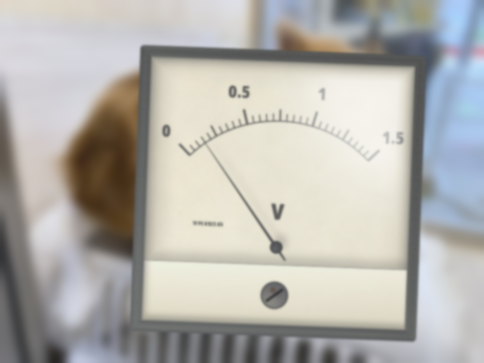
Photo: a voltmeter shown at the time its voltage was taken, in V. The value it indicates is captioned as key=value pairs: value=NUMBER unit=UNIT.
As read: value=0.15 unit=V
